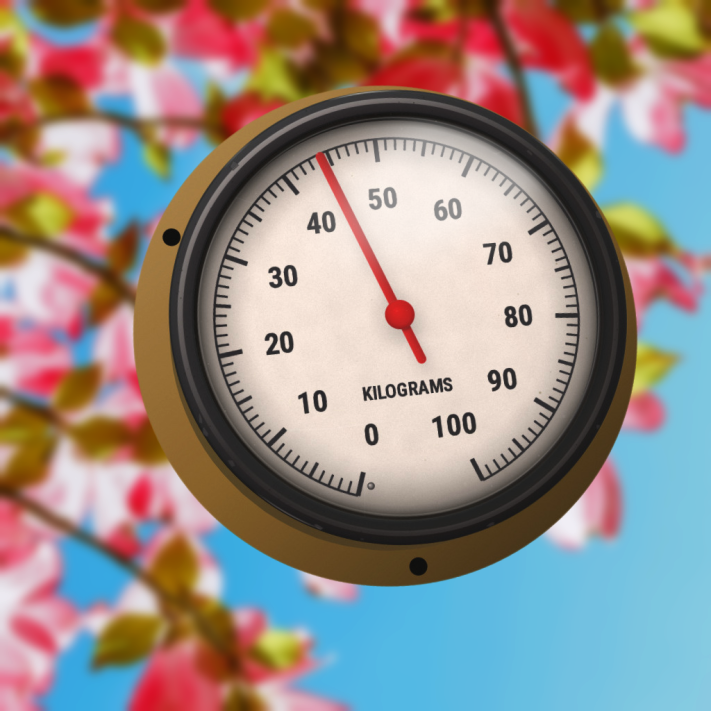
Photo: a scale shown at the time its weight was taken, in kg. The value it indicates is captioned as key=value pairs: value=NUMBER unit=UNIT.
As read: value=44 unit=kg
